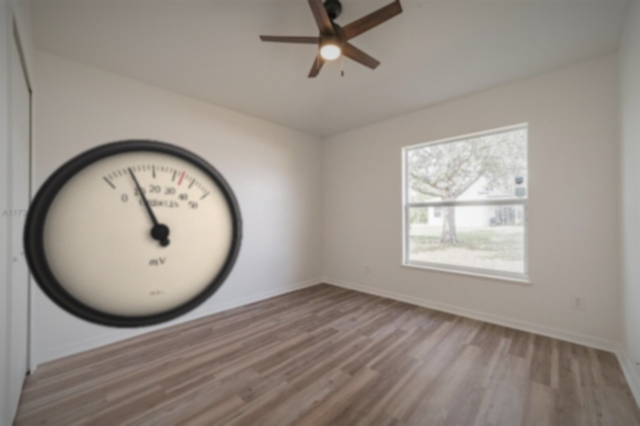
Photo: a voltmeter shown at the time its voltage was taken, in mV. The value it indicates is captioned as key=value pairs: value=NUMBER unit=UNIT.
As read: value=10 unit=mV
